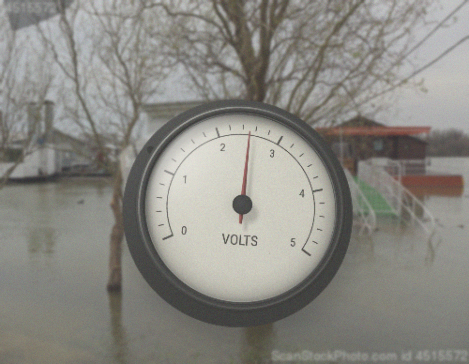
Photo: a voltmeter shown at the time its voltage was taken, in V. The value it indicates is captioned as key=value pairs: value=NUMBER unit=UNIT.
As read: value=2.5 unit=V
